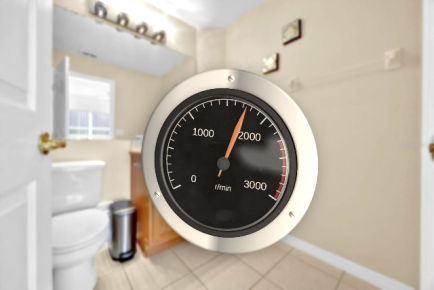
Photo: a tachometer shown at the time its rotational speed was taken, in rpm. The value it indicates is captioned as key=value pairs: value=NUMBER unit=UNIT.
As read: value=1750 unit=rpm
